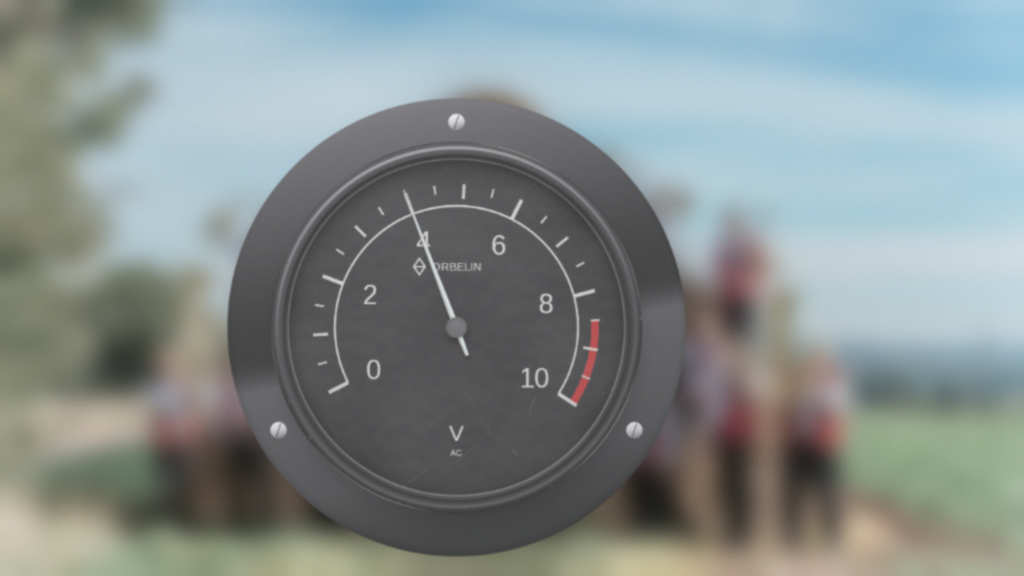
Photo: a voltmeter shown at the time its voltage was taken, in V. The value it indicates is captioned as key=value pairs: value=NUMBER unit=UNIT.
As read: value=4 unit=V
